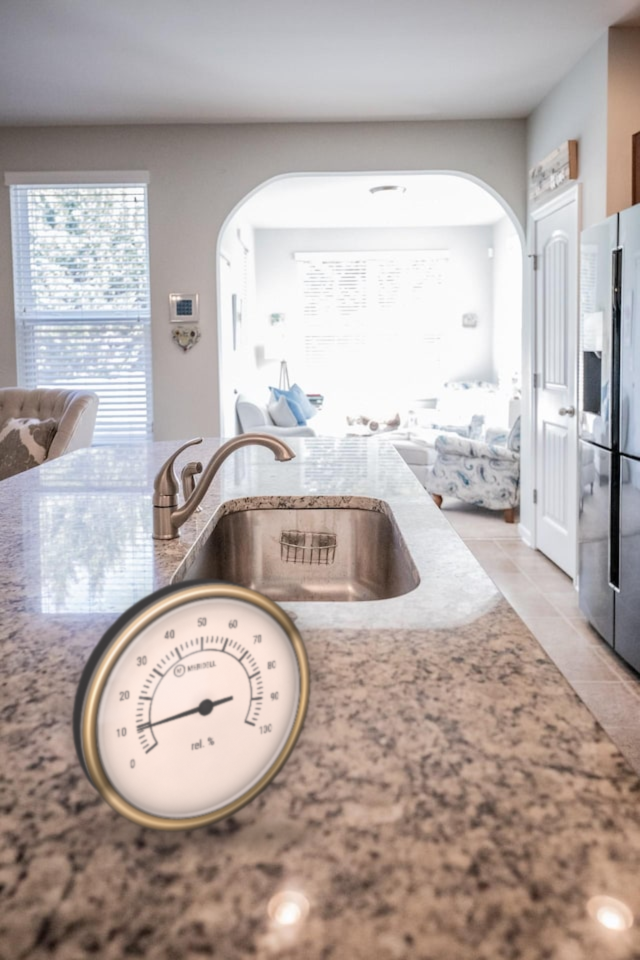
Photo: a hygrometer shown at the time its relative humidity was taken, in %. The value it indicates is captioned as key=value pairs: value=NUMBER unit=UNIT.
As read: value=10 unit=%
